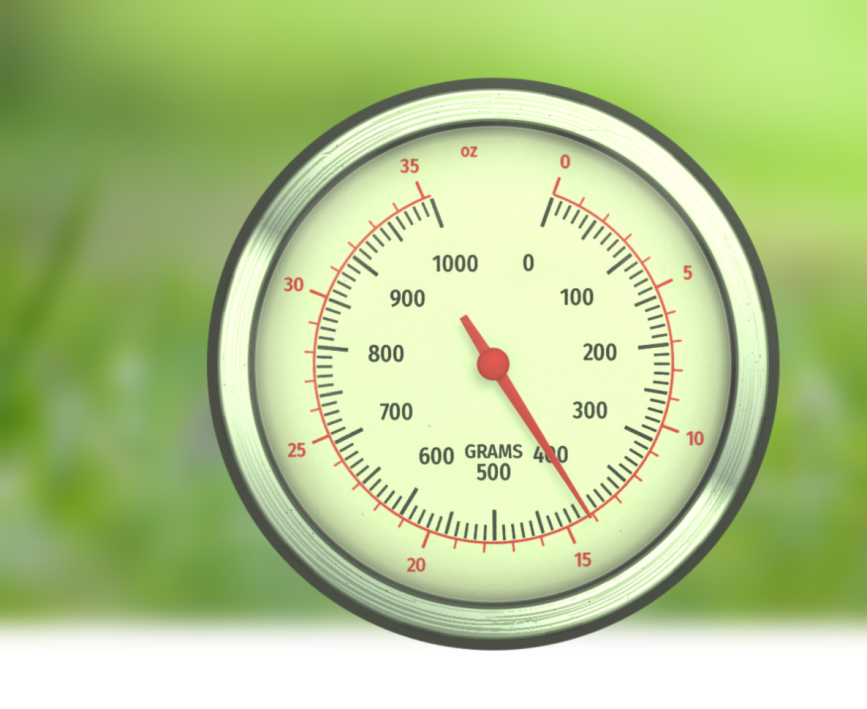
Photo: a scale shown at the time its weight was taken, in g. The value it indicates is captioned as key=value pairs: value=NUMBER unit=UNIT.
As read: value=400 unit=g
